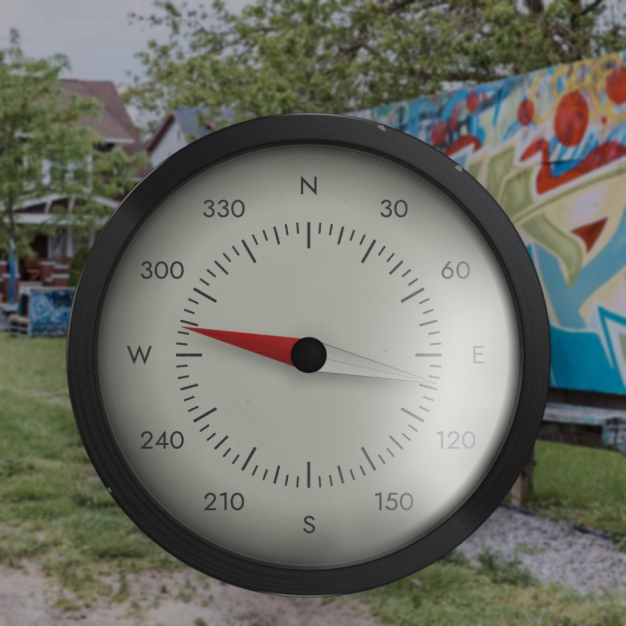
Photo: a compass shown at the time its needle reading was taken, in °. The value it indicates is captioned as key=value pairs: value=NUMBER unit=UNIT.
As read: value=282.5 unit=°
